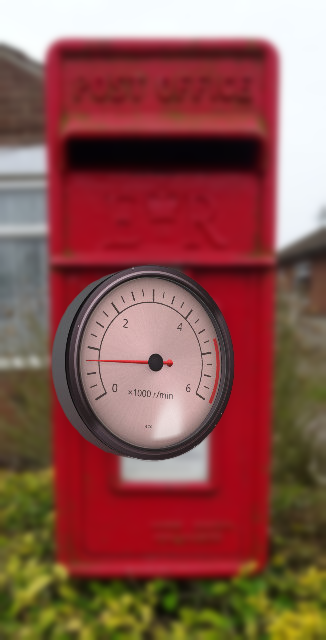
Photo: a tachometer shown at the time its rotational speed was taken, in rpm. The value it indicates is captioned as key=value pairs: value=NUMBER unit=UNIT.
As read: value=750 unit=rpm
